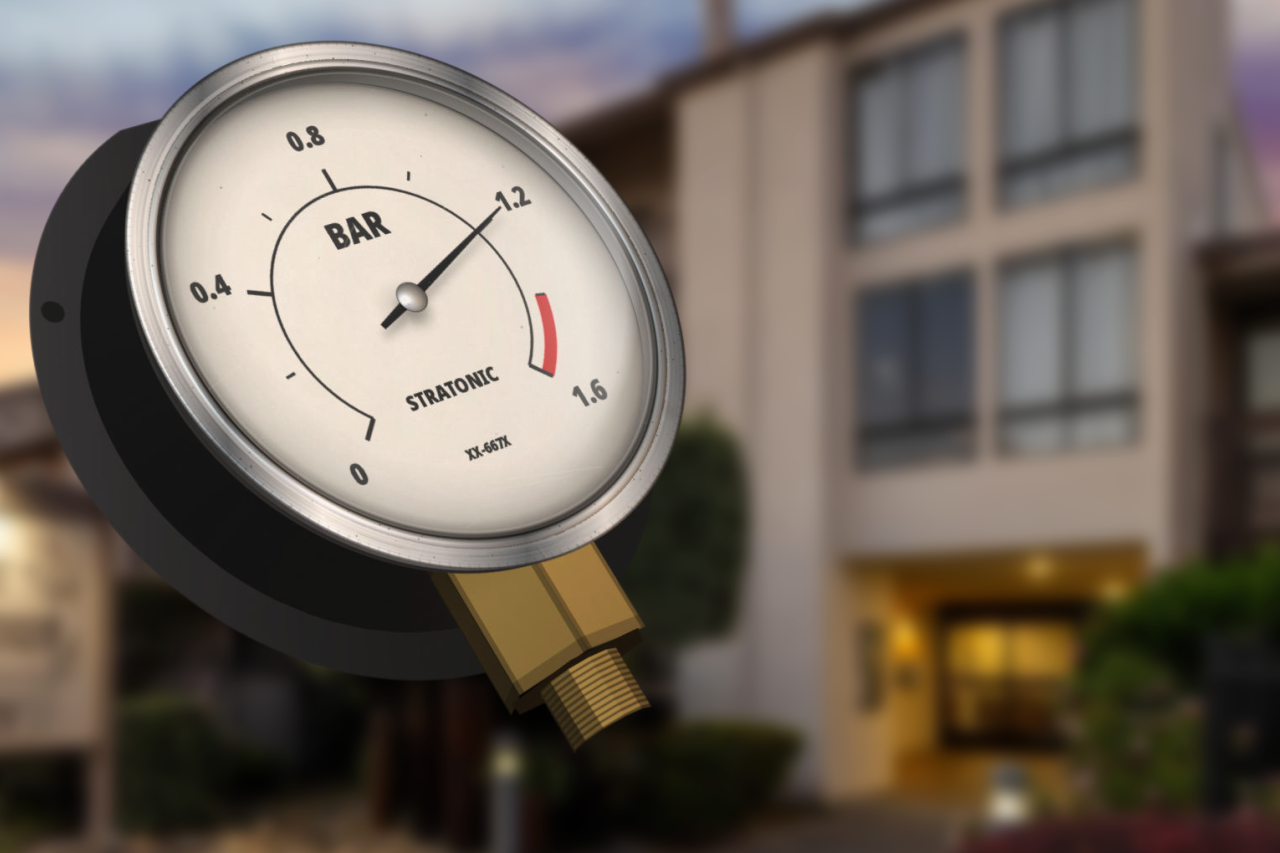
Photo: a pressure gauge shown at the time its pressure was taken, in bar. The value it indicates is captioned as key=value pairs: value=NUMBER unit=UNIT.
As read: value=1.2 unit=bar
